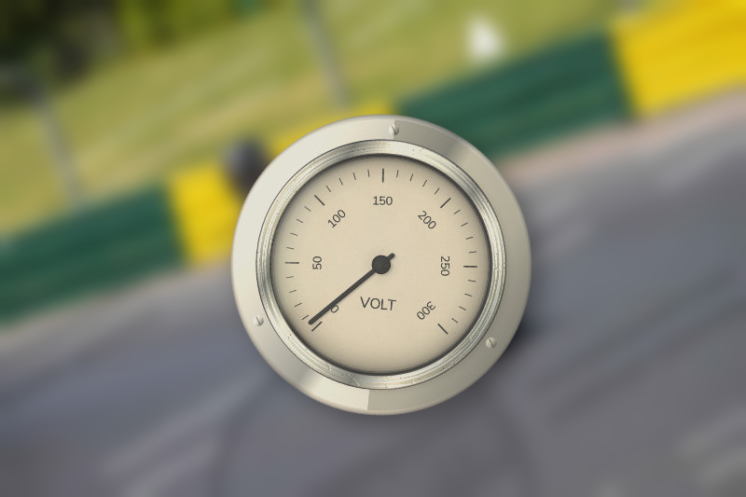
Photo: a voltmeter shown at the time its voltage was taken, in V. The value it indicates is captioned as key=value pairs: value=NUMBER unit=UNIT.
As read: value=5 unit=V
